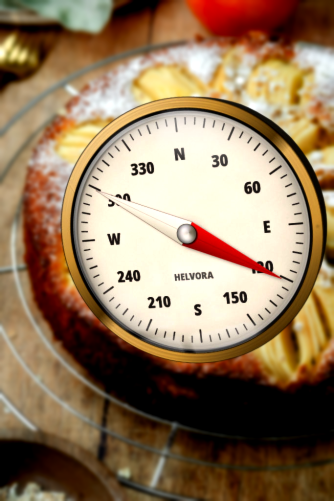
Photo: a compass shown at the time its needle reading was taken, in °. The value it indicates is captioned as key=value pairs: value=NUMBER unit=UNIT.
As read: value=120 unit=°
